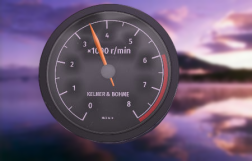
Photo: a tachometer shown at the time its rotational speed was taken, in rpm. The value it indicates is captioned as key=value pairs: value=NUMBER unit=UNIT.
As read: value=3500 unit=rpm
